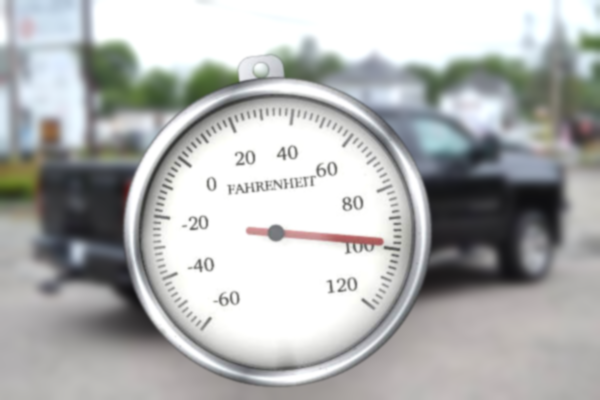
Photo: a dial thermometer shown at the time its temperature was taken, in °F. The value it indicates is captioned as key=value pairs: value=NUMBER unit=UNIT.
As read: value=98 unit=°F
